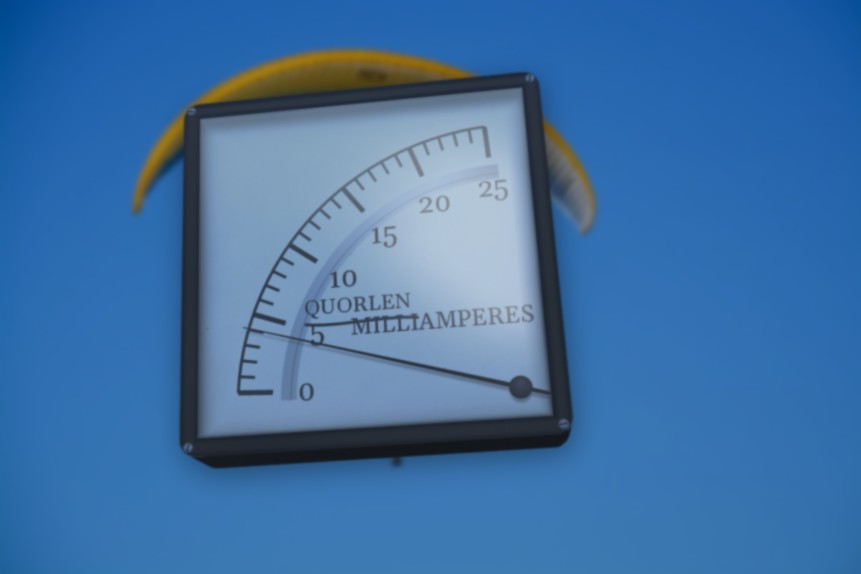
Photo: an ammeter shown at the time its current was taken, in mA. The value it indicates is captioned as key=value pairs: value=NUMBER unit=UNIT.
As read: value=4 unit=mA
